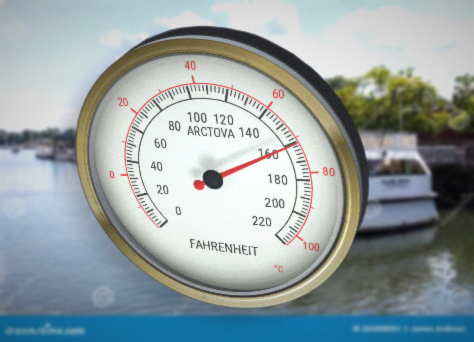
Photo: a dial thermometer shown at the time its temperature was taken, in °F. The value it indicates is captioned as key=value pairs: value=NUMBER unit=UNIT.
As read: value=160 unit=°F
